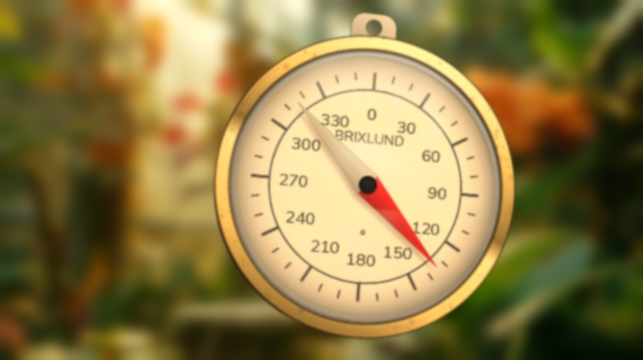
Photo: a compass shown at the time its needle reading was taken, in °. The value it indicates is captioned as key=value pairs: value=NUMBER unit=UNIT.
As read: value=135 unit=°
